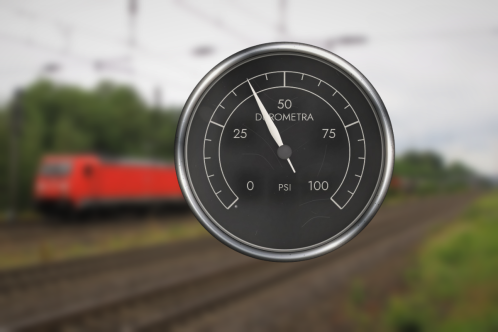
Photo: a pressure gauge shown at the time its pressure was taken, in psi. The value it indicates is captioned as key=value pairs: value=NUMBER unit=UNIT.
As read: value=40 unit=psi
